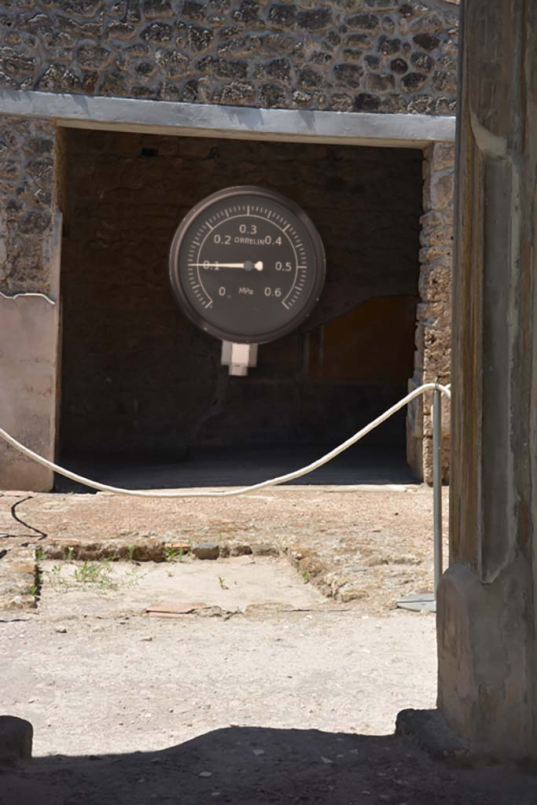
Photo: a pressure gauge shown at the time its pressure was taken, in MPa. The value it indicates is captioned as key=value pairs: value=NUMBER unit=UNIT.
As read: value=0.1 unit=MPa
